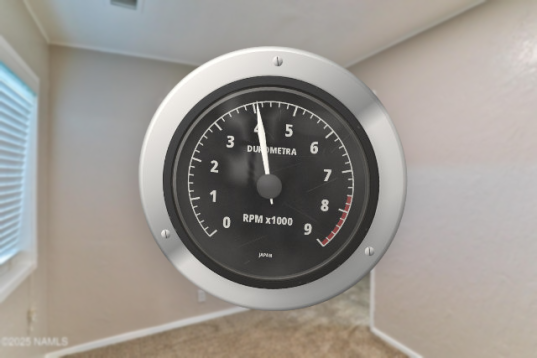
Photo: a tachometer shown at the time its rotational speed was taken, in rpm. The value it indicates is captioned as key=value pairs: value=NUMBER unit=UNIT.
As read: value=4100 unit=rpm
